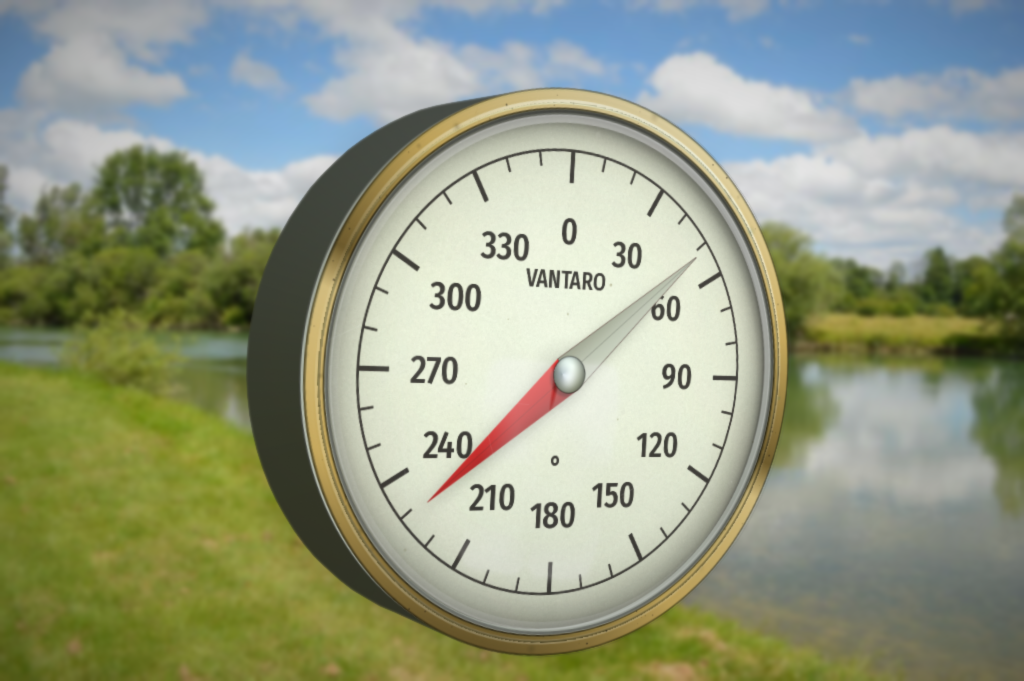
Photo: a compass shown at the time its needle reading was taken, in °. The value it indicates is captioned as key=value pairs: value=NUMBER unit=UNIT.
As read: value=230 unit=°
